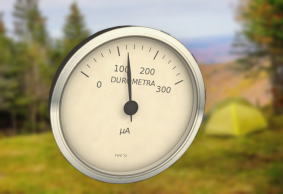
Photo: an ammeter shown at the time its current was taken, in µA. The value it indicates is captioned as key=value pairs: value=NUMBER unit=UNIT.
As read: value=120 unit=µA
